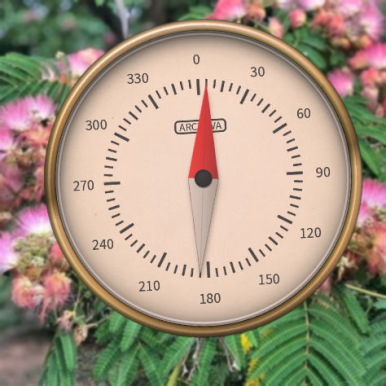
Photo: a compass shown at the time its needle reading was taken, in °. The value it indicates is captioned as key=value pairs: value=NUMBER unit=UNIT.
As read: value=5 unit=°
